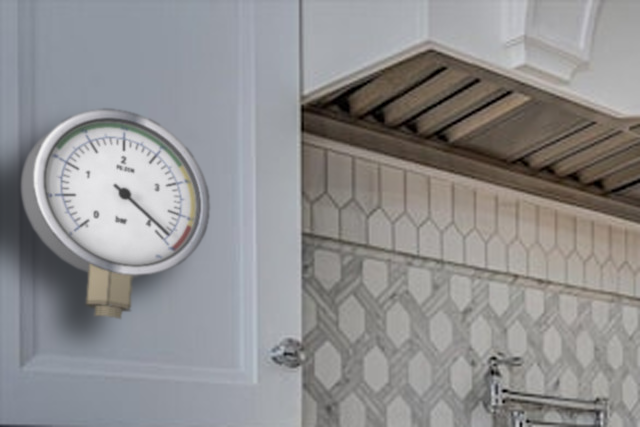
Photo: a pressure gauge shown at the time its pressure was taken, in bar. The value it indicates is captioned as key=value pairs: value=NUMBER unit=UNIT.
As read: value=3.9 unit=bar
